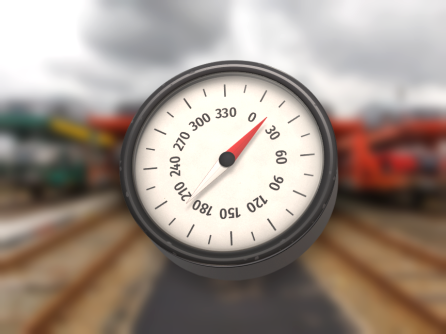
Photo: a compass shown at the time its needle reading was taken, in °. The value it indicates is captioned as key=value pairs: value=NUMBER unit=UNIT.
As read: value=15 unit=°
